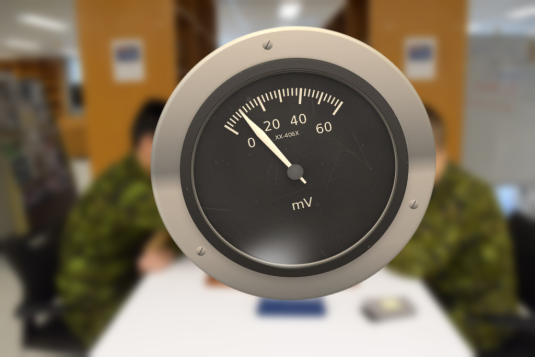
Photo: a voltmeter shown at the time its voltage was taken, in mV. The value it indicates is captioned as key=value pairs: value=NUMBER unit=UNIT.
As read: value=10 unit=mV
